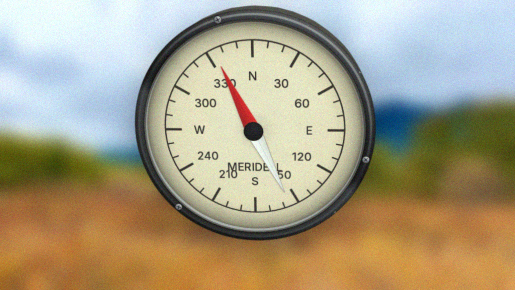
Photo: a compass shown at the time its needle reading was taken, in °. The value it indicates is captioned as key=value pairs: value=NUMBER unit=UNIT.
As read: value=335 unit=°
